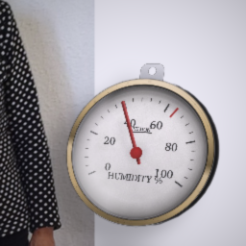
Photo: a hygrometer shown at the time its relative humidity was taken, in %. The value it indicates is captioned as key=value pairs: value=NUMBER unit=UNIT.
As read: value=40 unit=%
